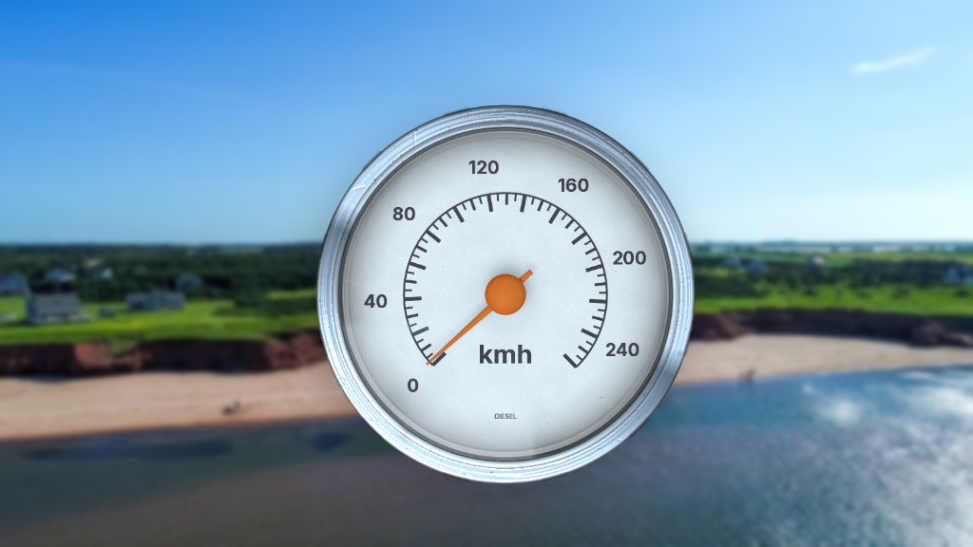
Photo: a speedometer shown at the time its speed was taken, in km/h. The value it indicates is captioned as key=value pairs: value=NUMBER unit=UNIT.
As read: value=2.5 unit=km/h
